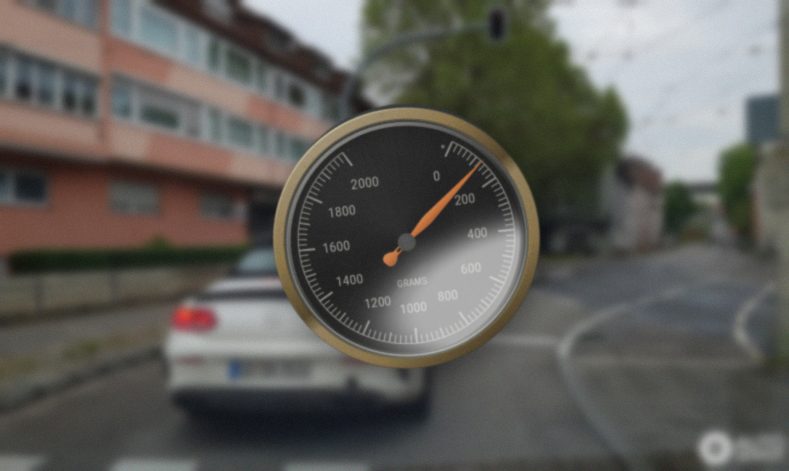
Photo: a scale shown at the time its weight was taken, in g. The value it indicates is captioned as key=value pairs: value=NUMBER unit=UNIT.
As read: value=120 unit=g
